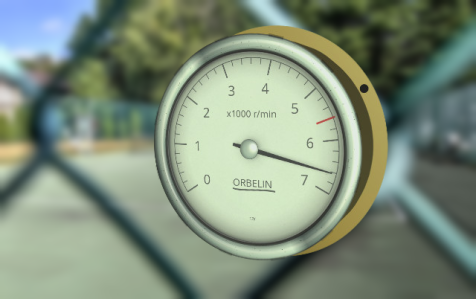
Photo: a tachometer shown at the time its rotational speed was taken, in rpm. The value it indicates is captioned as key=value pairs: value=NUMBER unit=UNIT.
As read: value=6600 unit=rpm
